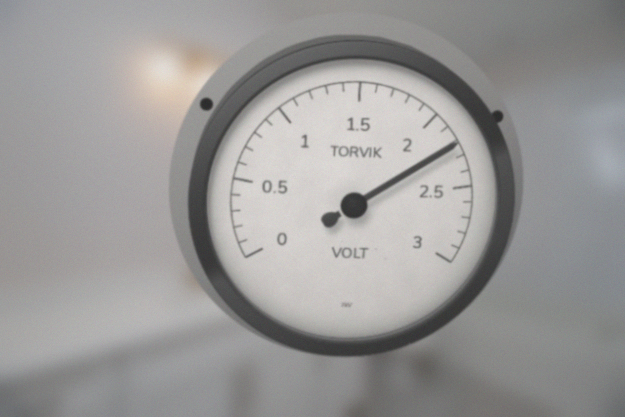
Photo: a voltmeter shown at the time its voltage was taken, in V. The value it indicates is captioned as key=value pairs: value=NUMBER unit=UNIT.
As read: value=2.2 unit=V
